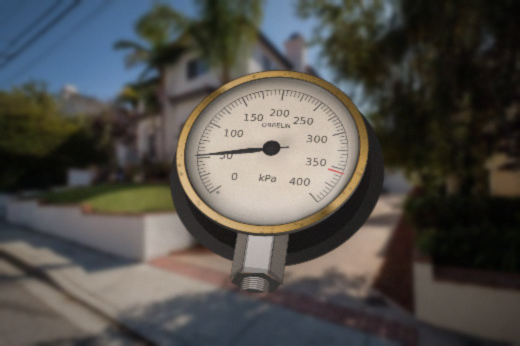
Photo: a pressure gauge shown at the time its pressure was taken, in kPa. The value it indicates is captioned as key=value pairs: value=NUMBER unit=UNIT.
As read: value=50 unit=kPa
